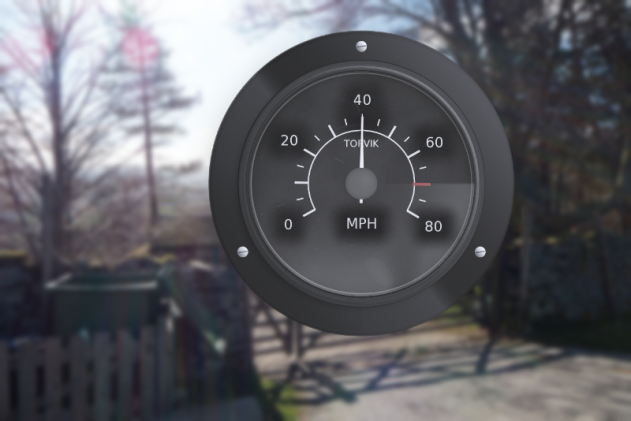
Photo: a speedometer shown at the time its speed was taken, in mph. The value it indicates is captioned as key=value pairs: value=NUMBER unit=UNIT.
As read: value=40 unit=mph
